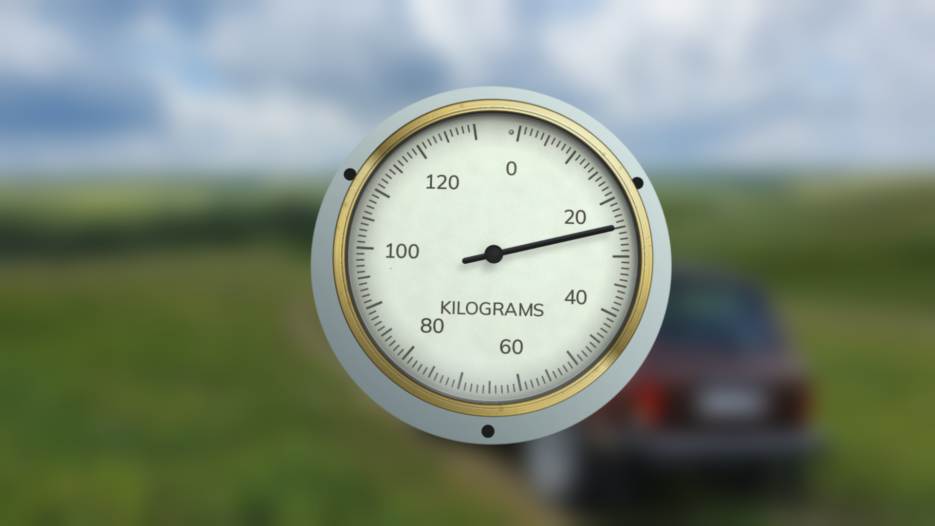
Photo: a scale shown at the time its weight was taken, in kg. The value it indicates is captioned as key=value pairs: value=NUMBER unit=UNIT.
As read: value=25 unit=kg
